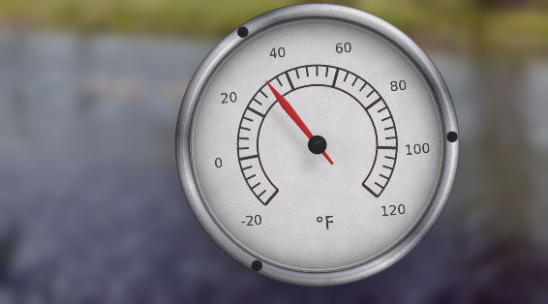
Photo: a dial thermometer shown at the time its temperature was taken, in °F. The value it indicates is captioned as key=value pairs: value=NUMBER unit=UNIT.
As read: value=32 unit=°F
